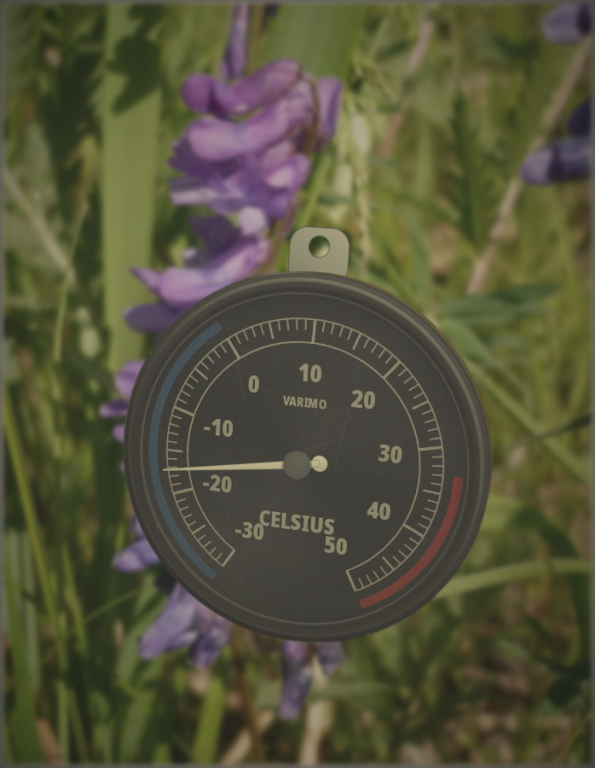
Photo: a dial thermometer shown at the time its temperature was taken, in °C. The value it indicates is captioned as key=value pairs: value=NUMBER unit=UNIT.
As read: value=-17 unit=°C
